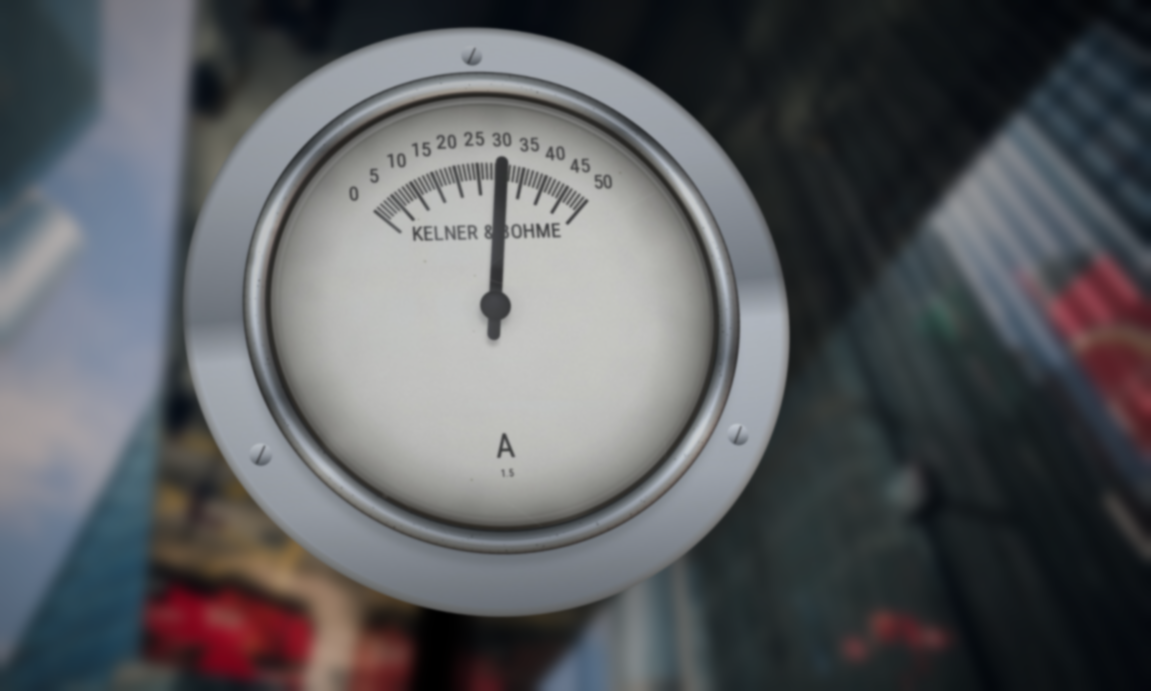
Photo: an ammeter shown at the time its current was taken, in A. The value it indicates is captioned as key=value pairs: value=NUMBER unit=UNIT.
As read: value=30 unit=A
